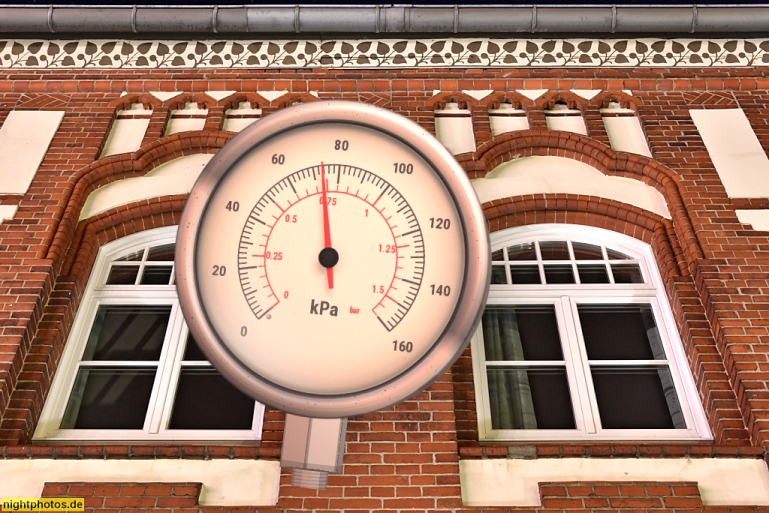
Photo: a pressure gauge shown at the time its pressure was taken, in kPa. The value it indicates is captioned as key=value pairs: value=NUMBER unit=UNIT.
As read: value=74 unit=kPa
